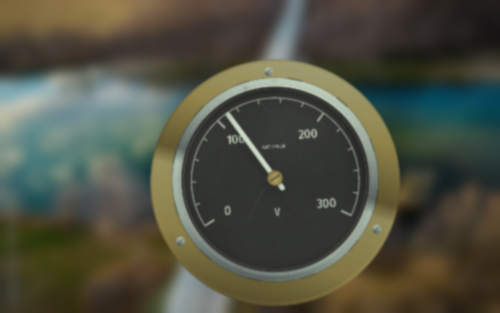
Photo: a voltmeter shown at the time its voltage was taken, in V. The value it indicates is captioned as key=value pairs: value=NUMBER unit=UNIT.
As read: value=110 unit=V
